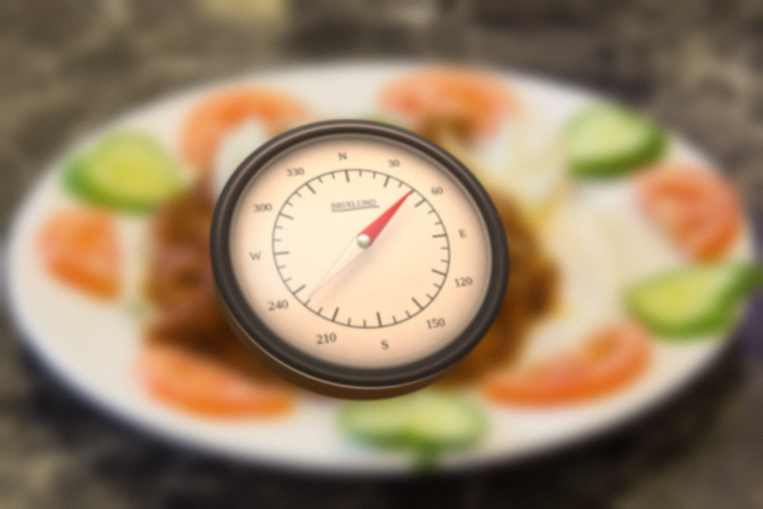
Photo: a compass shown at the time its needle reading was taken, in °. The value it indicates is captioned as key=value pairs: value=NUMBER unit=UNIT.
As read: value=50 unit=°
